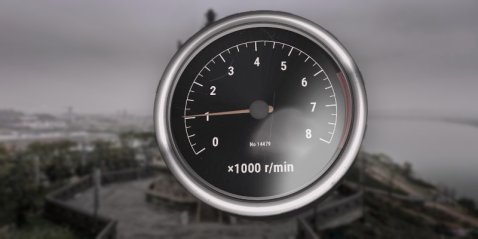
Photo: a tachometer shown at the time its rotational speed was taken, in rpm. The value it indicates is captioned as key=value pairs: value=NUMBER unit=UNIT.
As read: value=1000 unit=rpm
